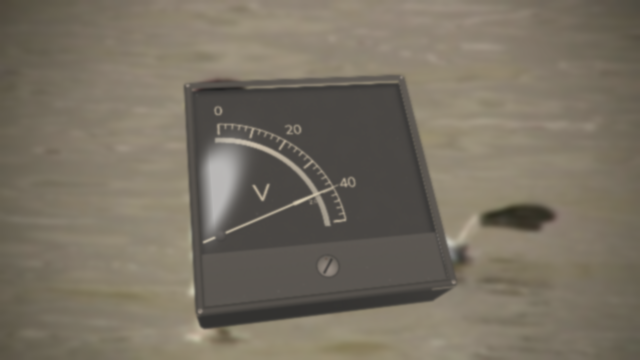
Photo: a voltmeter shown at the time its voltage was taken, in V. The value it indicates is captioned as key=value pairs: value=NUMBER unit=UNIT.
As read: value=40 unit=V
